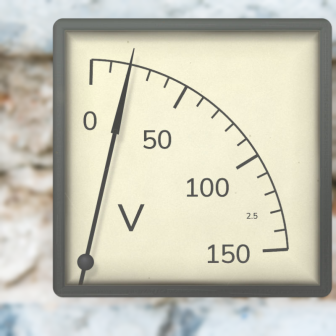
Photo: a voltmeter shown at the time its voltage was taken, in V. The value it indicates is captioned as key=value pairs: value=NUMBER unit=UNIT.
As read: value=20 unit=V
